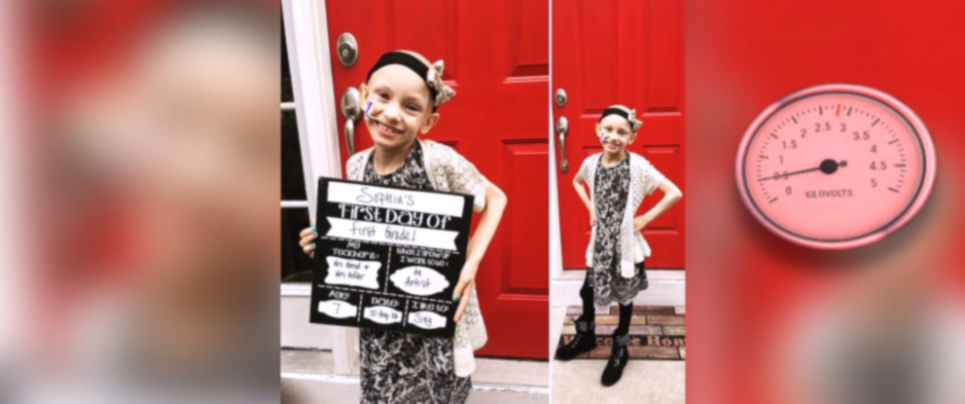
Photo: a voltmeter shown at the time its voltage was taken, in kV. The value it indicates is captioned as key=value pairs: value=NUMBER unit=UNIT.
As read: value=0.5 unit=kV
